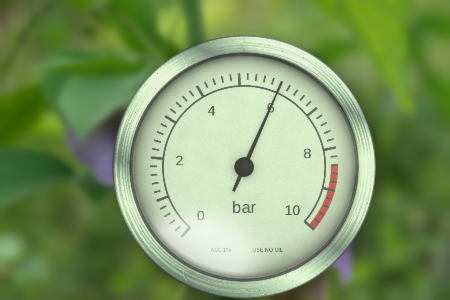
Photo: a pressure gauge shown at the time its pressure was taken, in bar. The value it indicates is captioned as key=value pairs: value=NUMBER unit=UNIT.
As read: value=6 unit=bar
